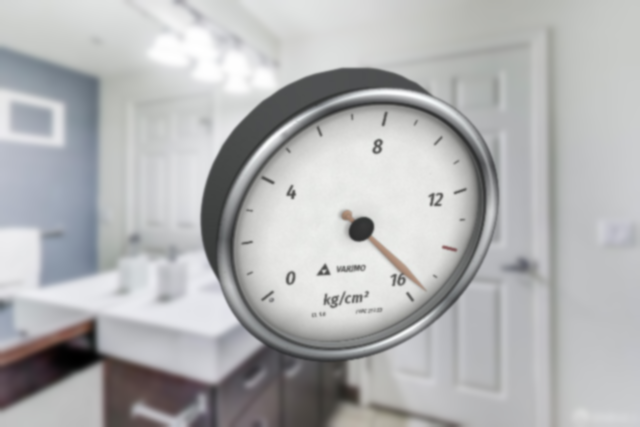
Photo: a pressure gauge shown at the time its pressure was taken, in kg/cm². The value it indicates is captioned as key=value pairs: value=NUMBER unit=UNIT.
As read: value=15.5 unit=kg/cm²
